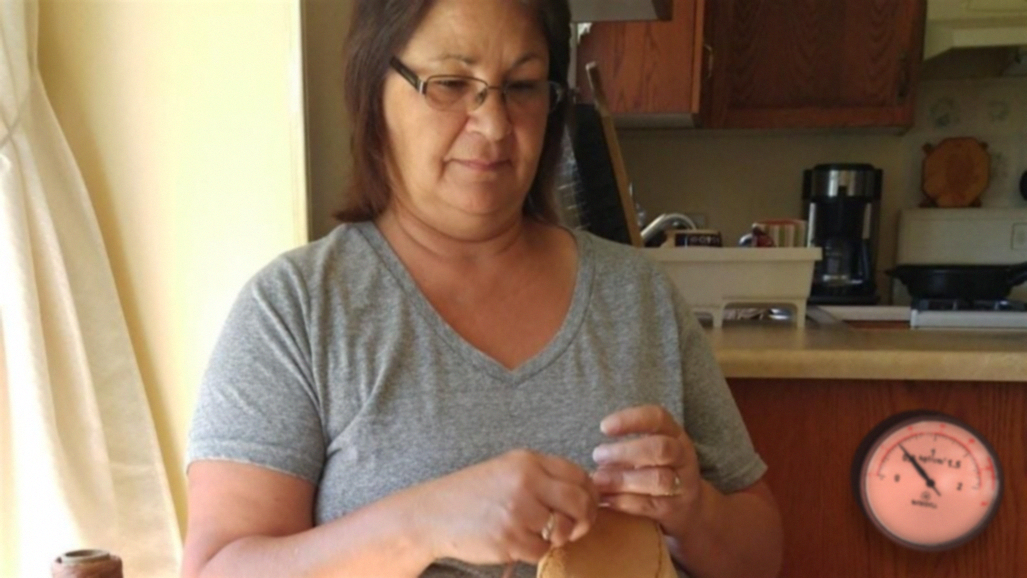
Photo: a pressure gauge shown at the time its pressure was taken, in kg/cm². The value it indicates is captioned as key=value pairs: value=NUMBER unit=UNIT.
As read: value=0.5 unit=kg/cm²
